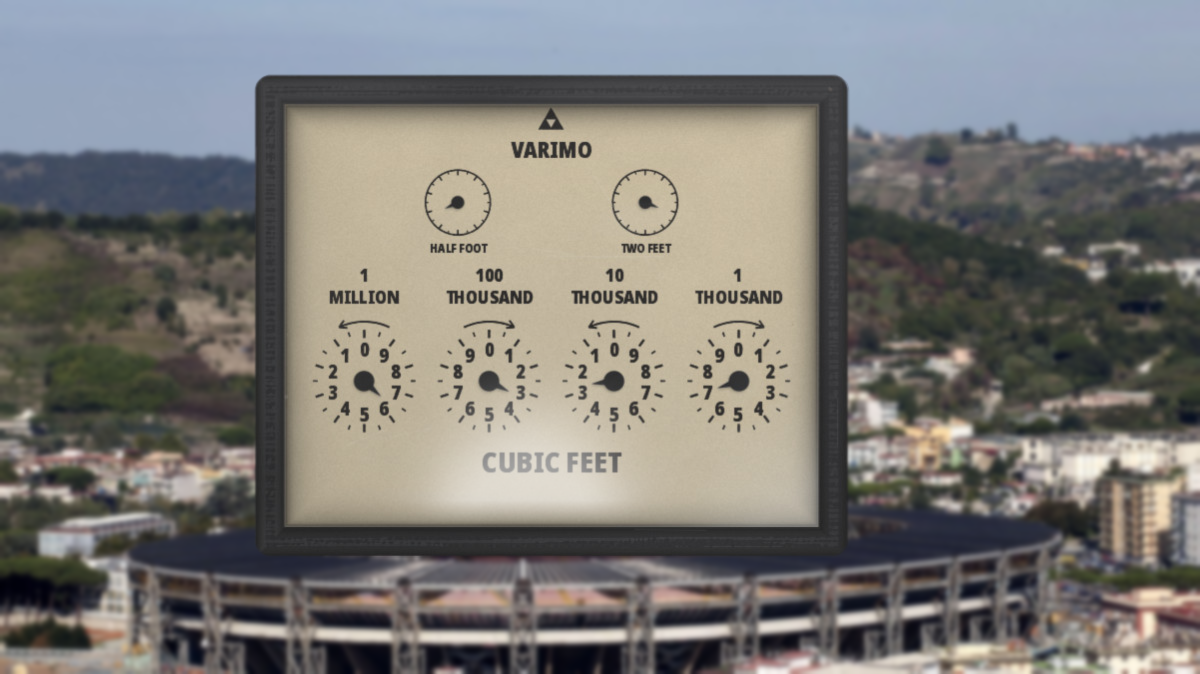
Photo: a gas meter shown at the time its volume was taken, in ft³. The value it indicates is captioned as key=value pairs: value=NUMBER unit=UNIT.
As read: value=632700 unit=ft³
